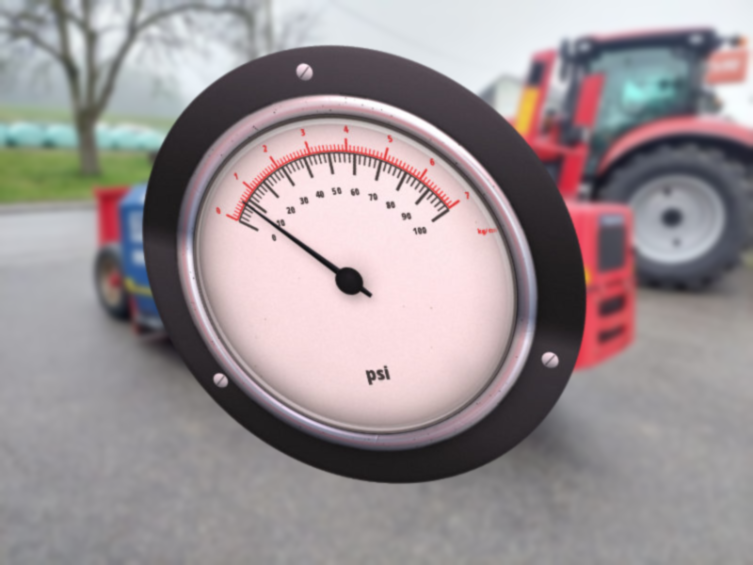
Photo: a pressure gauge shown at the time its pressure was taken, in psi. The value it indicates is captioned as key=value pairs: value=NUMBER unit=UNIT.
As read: value=10 unit=psi
